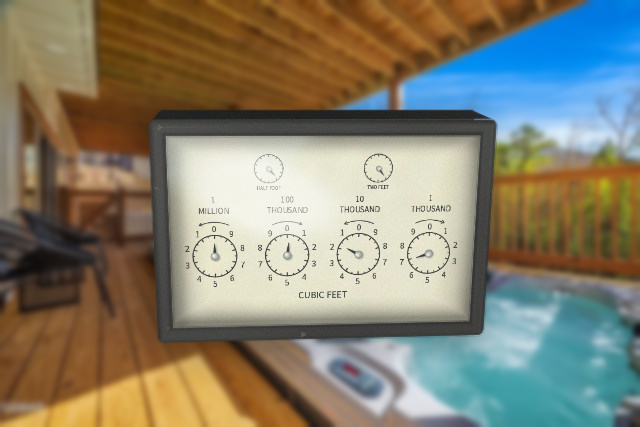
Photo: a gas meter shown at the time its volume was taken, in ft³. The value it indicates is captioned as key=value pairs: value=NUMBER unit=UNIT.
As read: value=1700 unit=ft³
